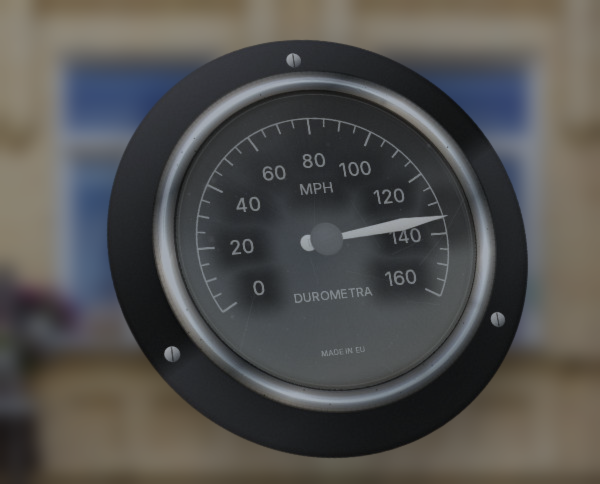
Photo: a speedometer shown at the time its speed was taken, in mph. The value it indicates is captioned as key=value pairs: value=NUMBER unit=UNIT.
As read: value=135 unit=mph
